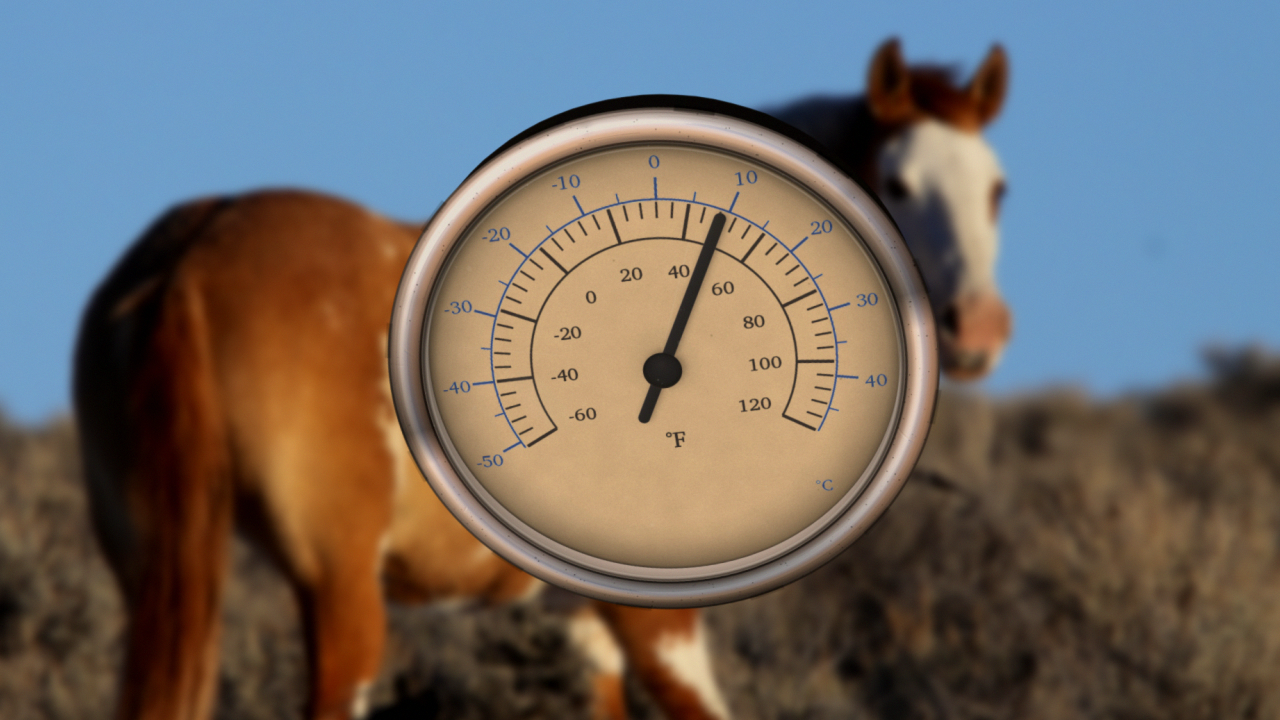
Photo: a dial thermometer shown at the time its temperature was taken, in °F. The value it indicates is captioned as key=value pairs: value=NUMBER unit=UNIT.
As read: value=48 unit=°F
